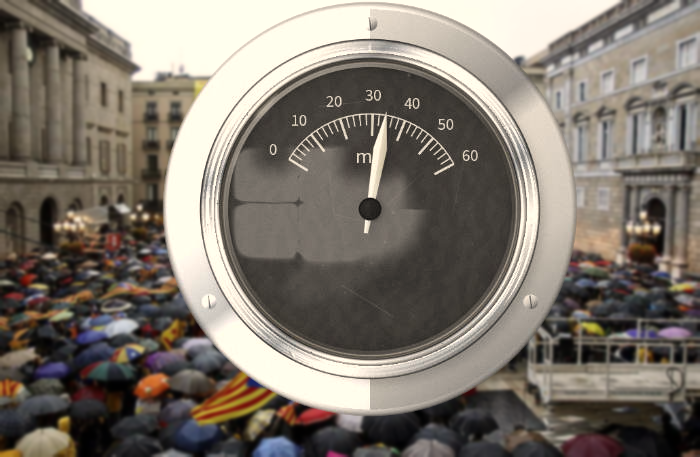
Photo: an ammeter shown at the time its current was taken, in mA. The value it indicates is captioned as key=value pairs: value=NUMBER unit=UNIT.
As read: value=34 unit=mA
